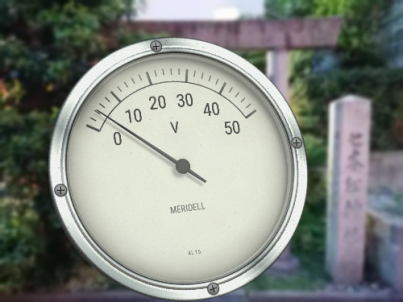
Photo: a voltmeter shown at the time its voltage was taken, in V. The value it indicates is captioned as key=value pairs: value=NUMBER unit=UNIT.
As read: value=4 unit=V
